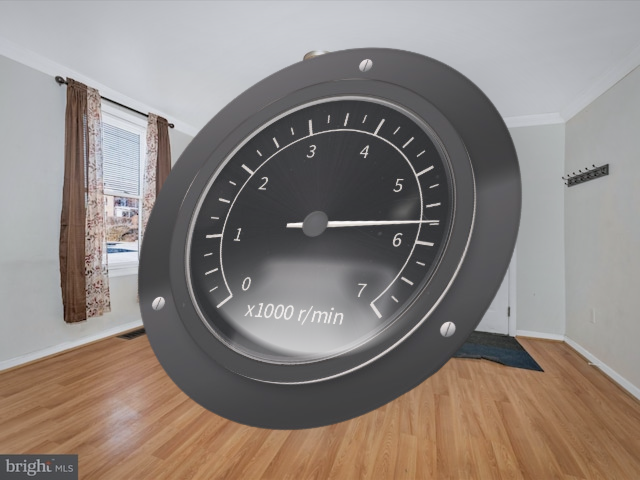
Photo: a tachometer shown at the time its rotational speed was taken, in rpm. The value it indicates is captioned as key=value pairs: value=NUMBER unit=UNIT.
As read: value=5750 unit=rpm
